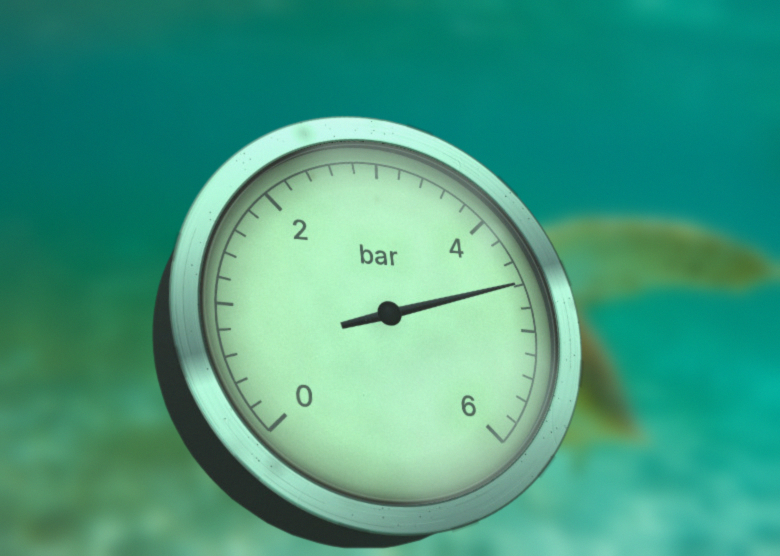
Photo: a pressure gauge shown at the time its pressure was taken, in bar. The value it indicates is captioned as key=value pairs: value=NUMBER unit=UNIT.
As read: value=4.6 unit=bar
